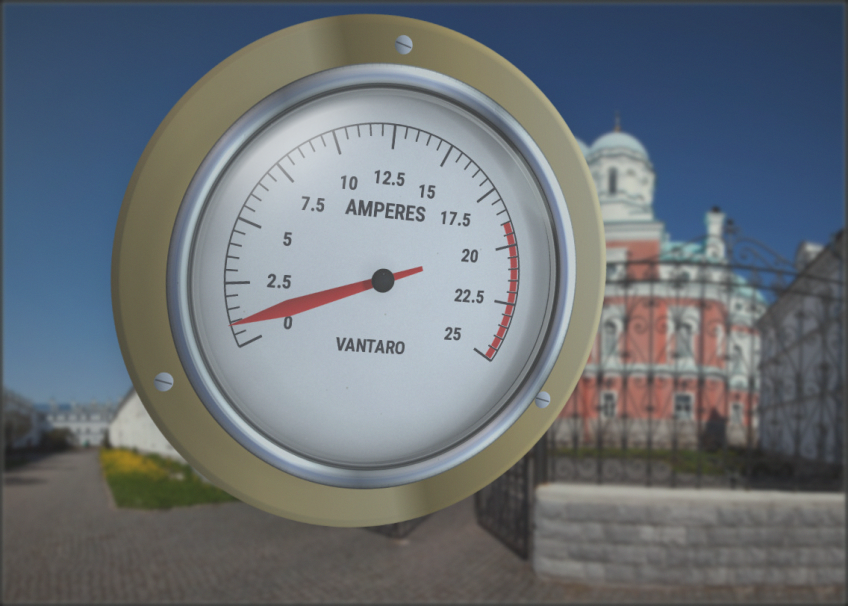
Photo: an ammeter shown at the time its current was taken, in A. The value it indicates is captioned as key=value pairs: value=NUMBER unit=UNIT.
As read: value=1 unit=A
